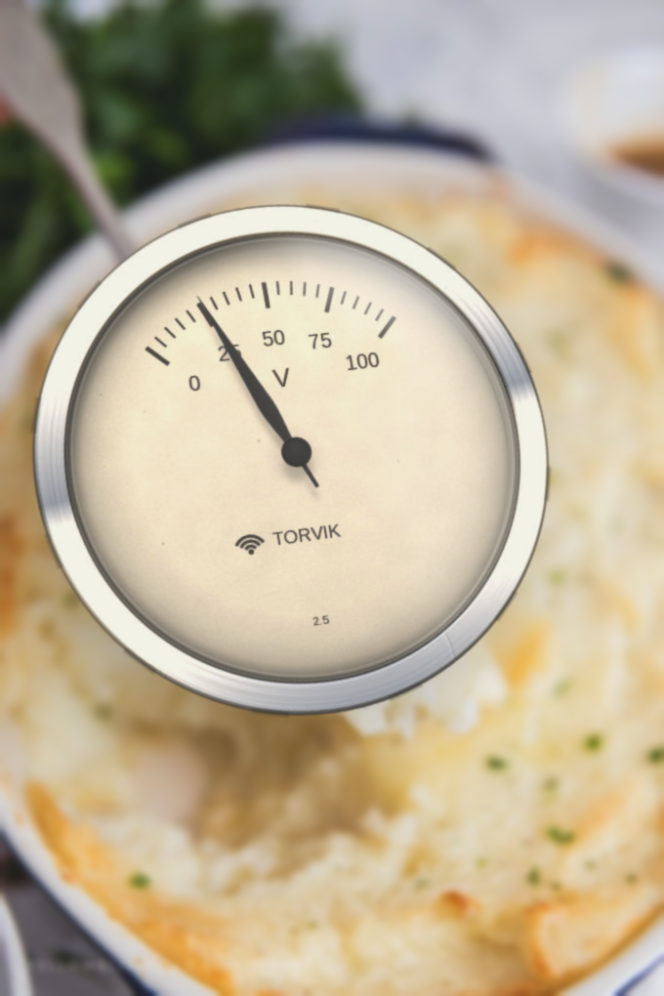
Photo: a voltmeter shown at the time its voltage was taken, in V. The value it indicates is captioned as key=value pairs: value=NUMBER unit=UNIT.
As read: value=25 unit=V
